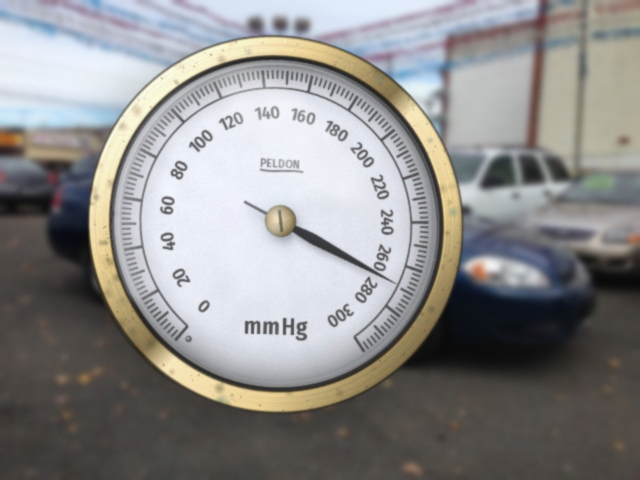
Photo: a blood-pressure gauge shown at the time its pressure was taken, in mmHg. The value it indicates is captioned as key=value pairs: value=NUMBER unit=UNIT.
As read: value=270 unit=mmHg
